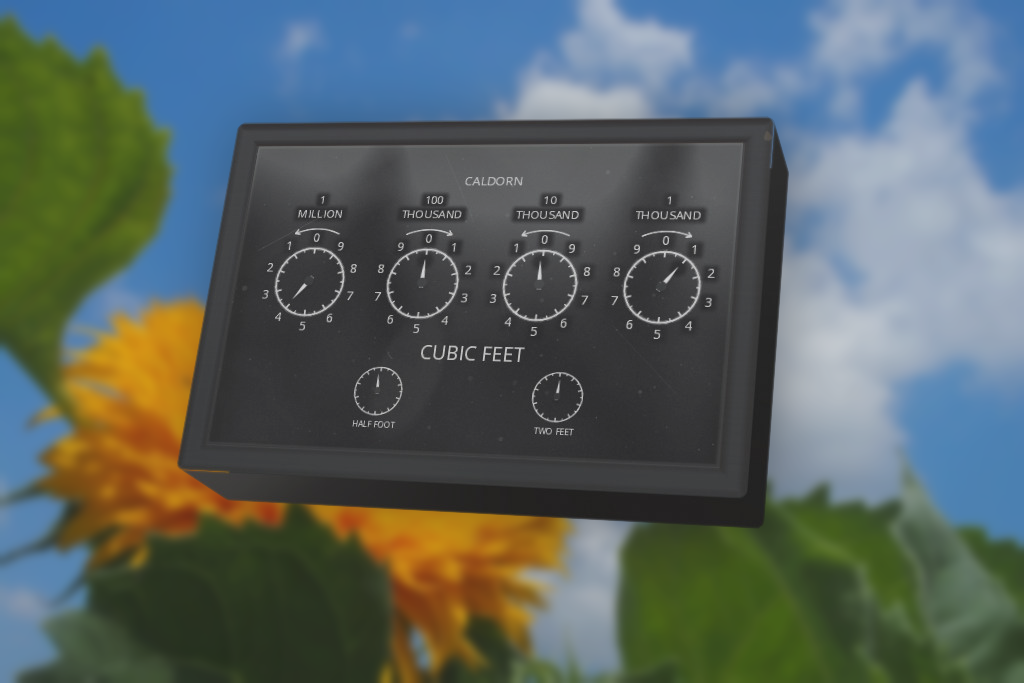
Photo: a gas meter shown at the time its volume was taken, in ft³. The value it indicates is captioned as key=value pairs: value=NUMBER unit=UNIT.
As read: value=400100 unit=ft³
